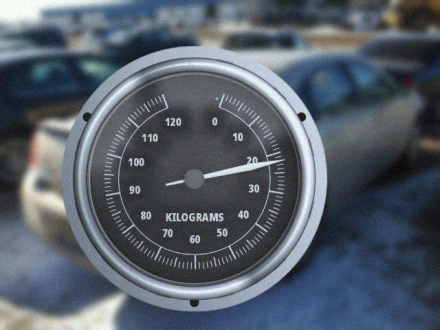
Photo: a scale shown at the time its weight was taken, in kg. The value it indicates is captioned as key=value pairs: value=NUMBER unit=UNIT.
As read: value=22 unit=kg
